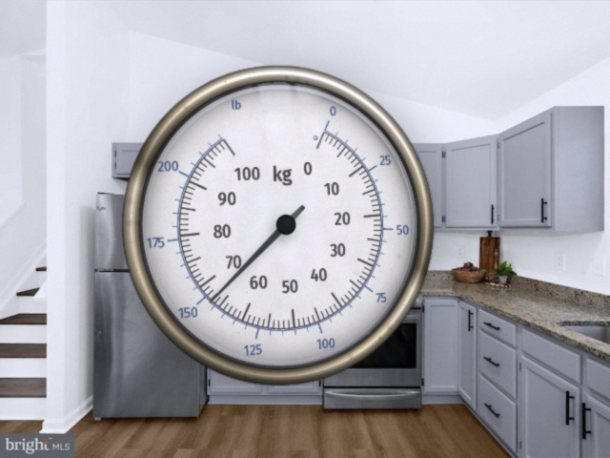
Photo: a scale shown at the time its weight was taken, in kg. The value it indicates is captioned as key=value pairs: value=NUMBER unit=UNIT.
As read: value=67 unit=kg
